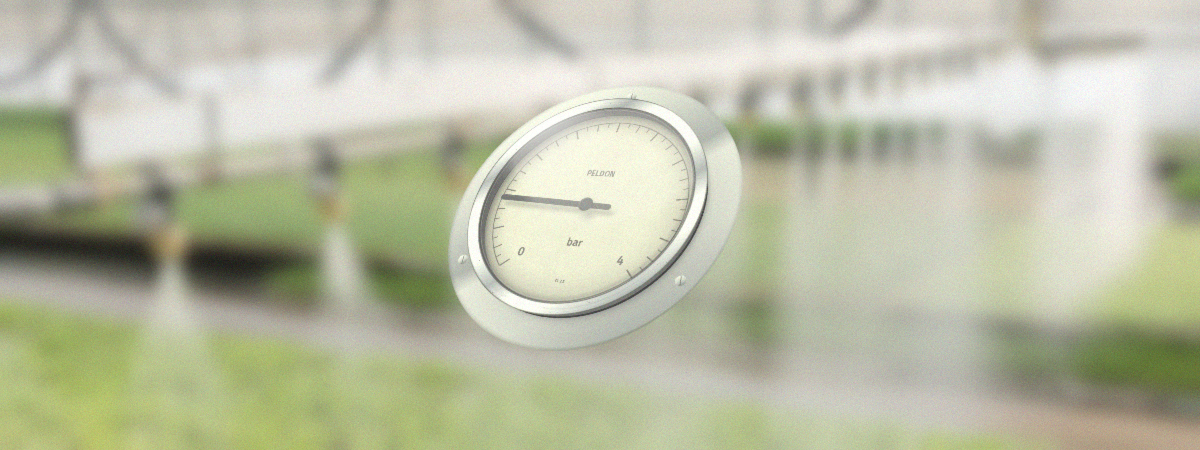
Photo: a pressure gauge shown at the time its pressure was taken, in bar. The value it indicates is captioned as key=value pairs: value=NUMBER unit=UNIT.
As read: value=0.7 unit=bar
